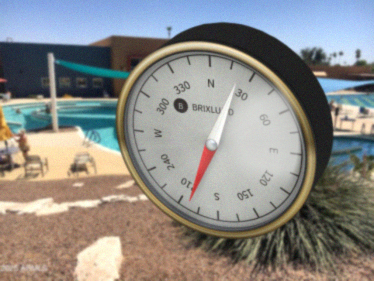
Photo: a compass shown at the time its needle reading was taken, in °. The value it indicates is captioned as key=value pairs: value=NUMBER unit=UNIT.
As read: value=202.5 unit=°
